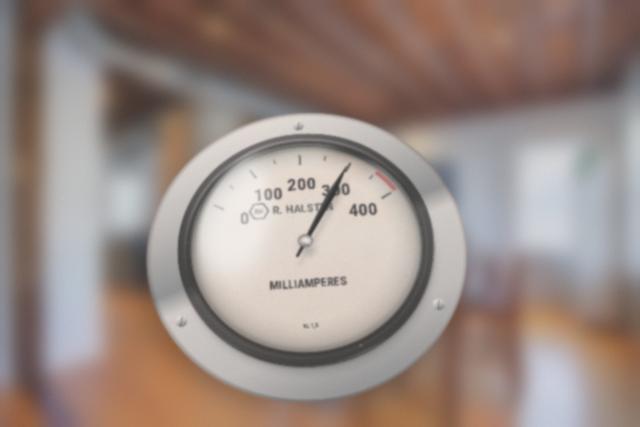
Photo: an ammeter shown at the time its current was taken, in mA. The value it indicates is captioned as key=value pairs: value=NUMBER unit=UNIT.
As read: value=300 unit=mA
